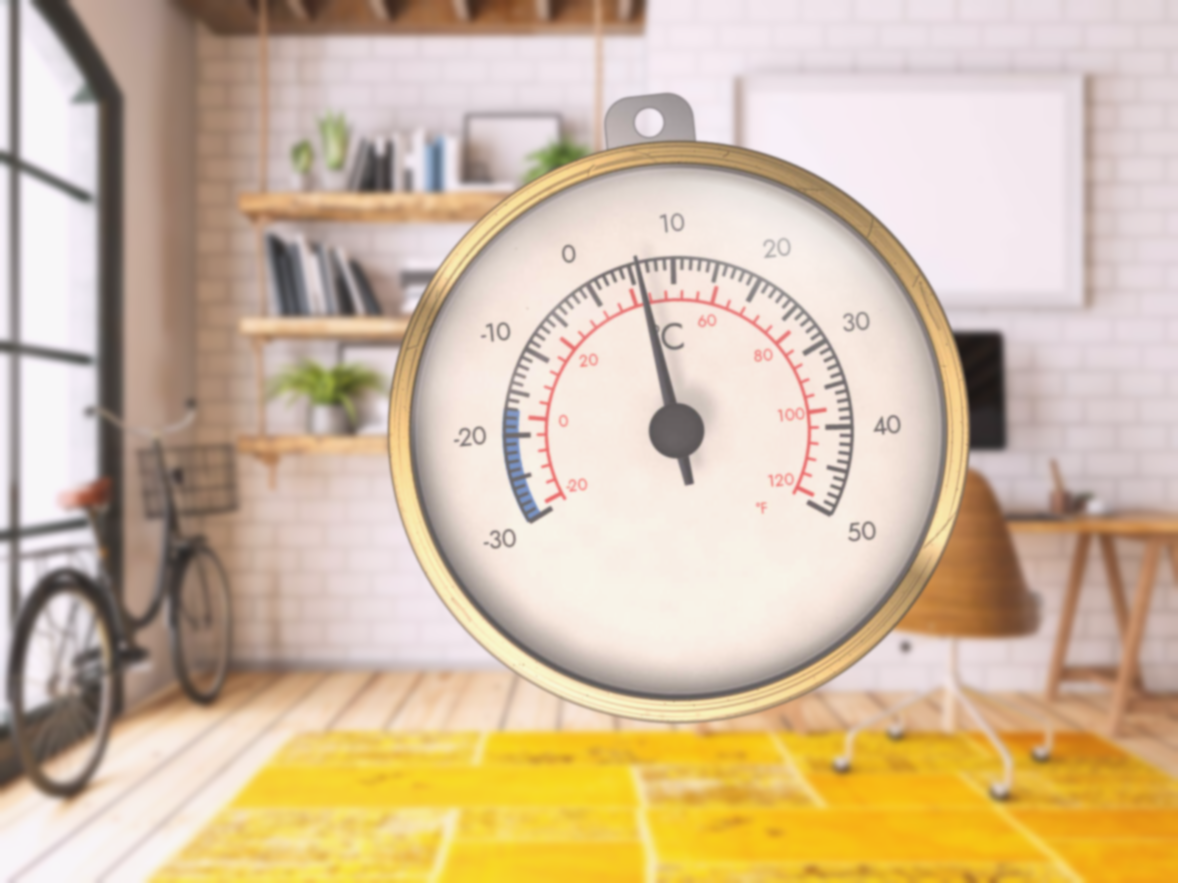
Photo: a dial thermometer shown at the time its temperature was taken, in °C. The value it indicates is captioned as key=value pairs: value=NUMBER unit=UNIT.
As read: value=6 unit=°C
